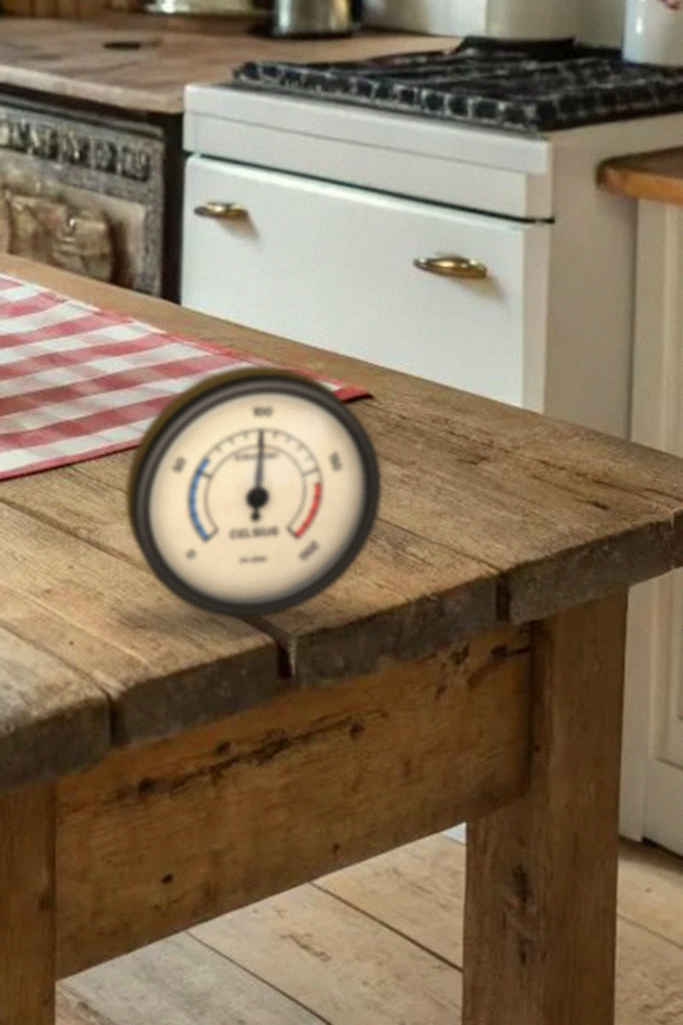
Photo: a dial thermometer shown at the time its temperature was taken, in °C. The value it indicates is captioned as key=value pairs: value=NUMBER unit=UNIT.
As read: value=100 unit=°C
